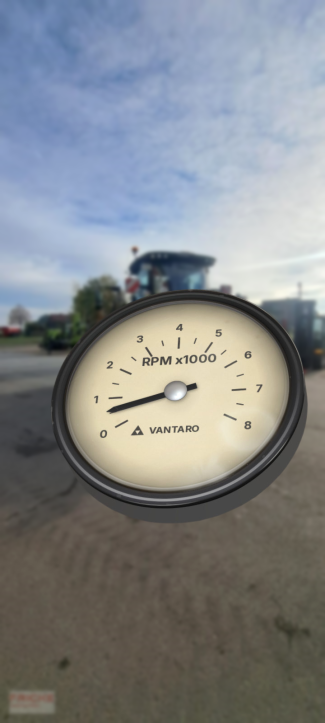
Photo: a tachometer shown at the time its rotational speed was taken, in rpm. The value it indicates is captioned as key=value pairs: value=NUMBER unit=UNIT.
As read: value=500 unit=rpm
